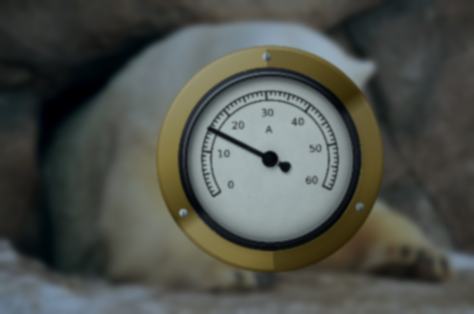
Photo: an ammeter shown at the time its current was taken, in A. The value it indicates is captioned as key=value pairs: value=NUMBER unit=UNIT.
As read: value=15 unit=A
